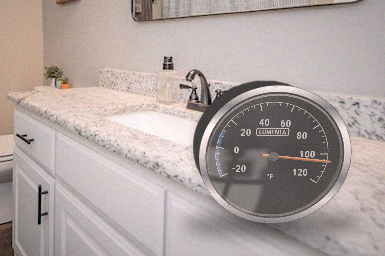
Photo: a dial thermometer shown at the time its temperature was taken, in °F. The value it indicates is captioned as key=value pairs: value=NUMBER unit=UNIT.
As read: value=104 unit=°F
